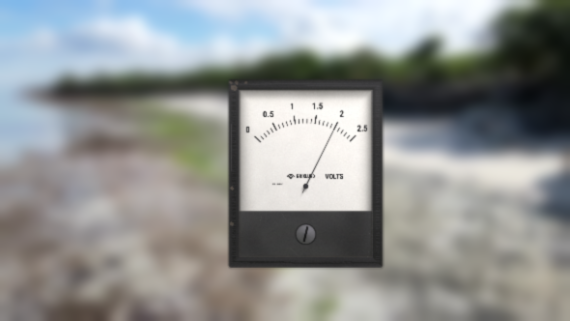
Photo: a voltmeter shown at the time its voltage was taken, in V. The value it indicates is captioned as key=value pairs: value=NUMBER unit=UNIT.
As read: value=2 unit=V
